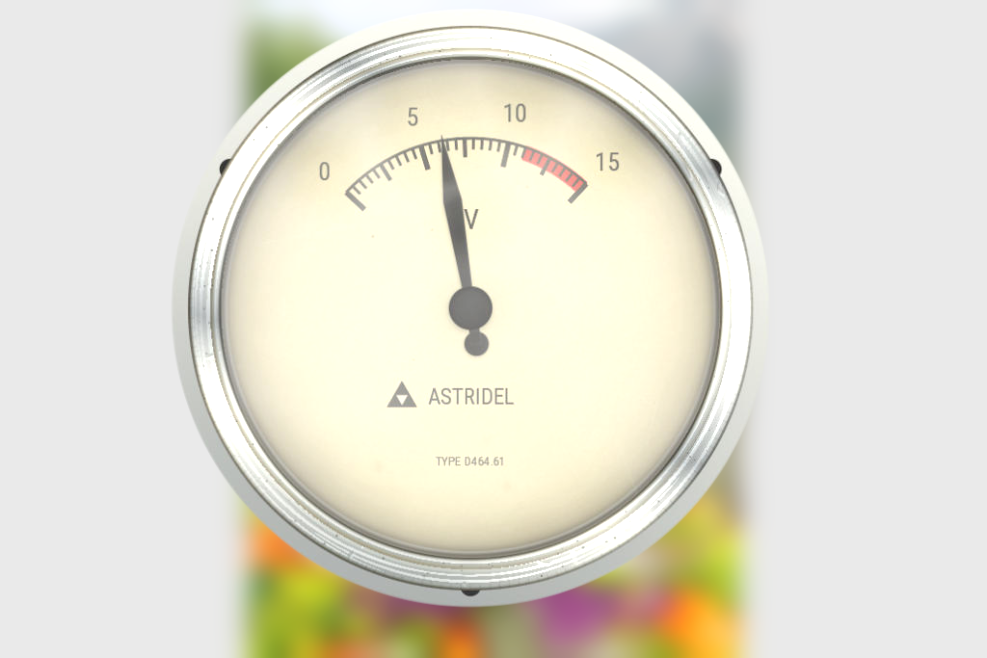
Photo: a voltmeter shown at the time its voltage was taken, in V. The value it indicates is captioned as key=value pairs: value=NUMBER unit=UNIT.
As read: value=6.25 unit=V
